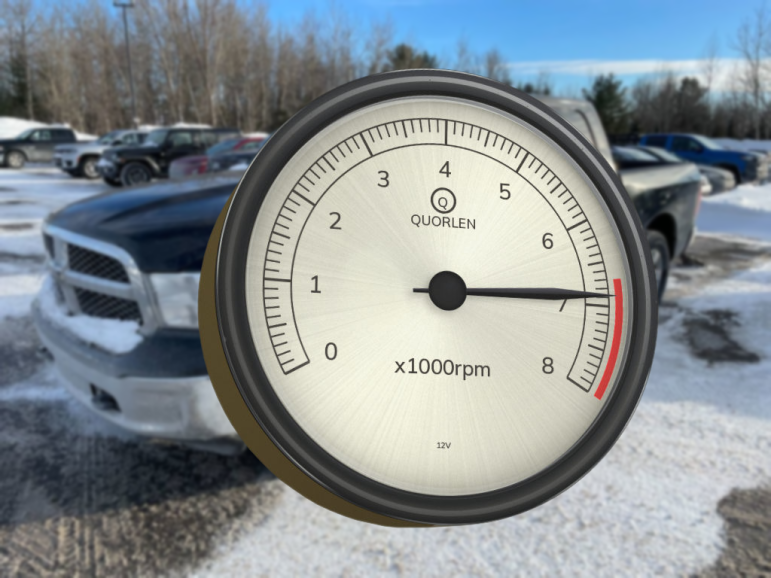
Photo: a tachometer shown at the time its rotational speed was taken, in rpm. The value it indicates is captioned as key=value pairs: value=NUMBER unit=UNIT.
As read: value=6900 unit=rpm
